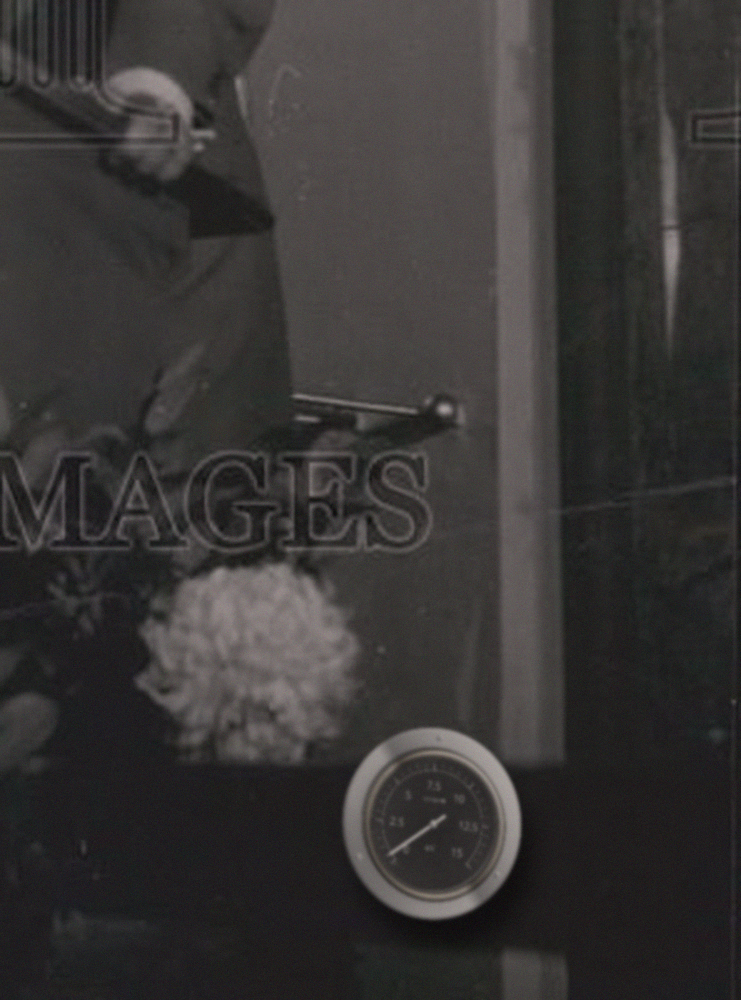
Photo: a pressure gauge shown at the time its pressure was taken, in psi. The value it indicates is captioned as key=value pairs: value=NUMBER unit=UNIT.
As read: value=0.5 unit=psi
